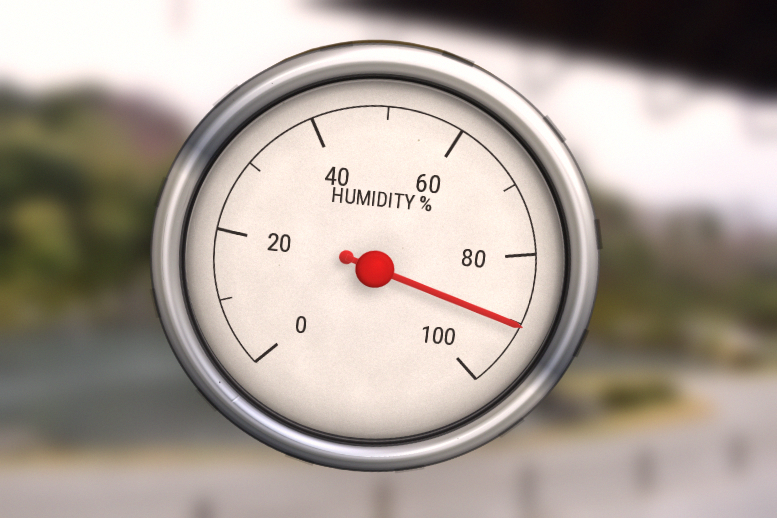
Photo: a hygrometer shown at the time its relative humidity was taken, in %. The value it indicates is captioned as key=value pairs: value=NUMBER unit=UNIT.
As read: value=90 unit=%
